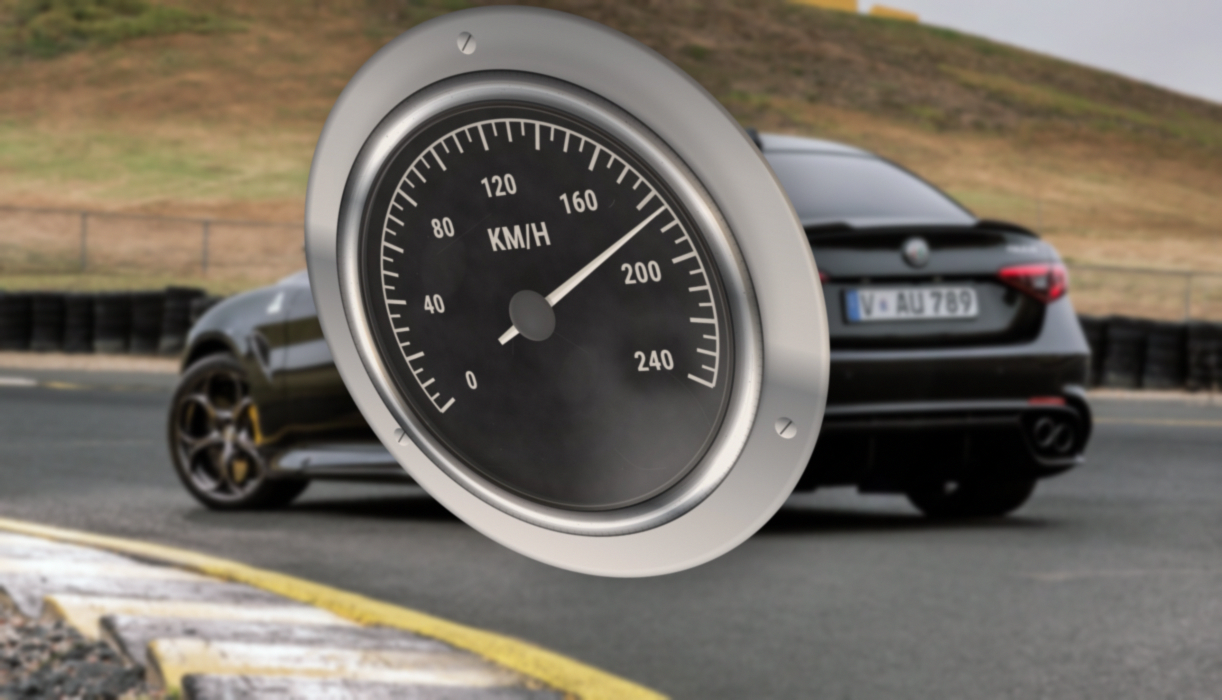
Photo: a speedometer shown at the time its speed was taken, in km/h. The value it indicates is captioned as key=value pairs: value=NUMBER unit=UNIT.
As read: value=185 unit=km/h
